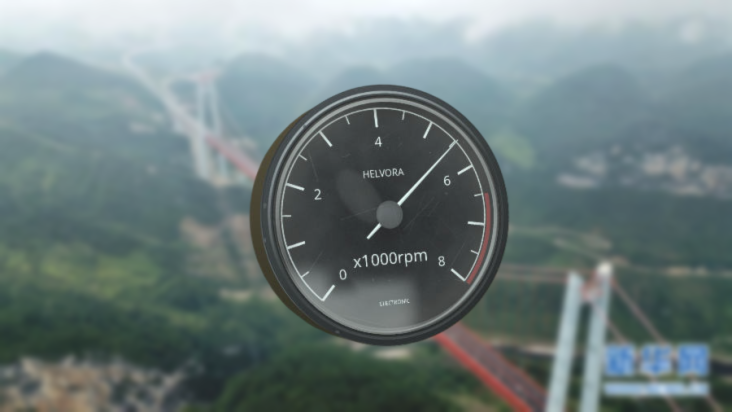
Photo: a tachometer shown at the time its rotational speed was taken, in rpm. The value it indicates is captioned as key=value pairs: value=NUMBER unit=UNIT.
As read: value=5500 unit=rpm
